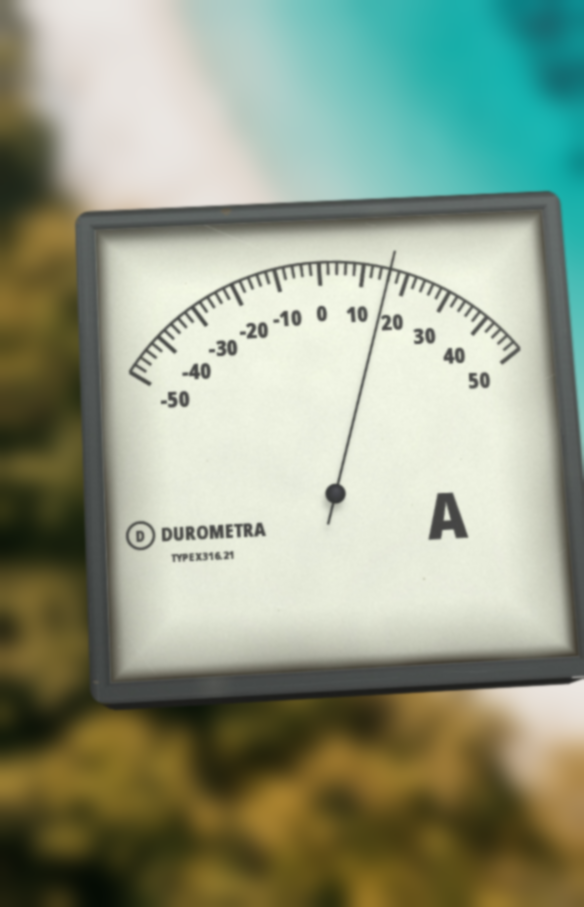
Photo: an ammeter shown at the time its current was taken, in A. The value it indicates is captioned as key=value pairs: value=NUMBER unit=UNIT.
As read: value=16 unit=A
